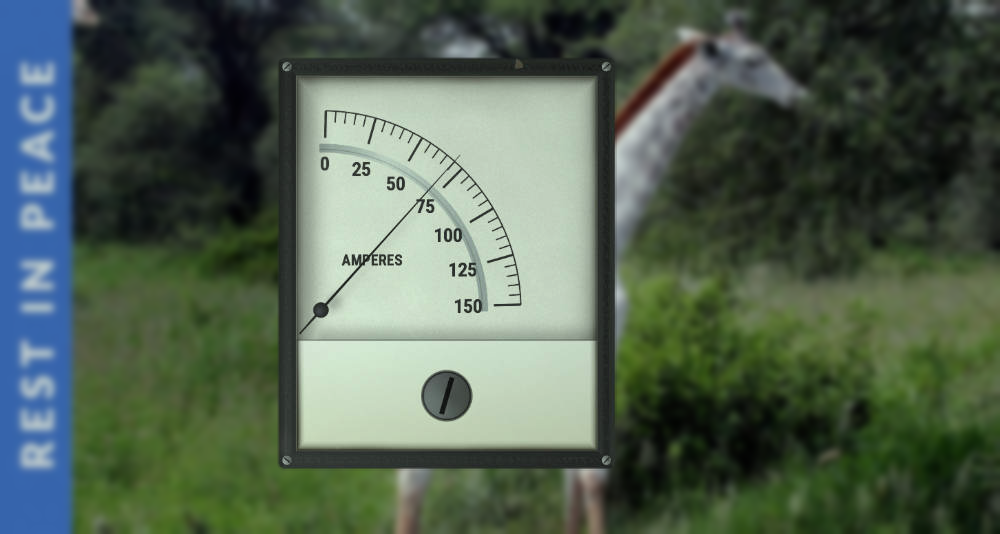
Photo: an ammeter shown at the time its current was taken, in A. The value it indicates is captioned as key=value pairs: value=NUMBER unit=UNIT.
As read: value=70 unit=A
